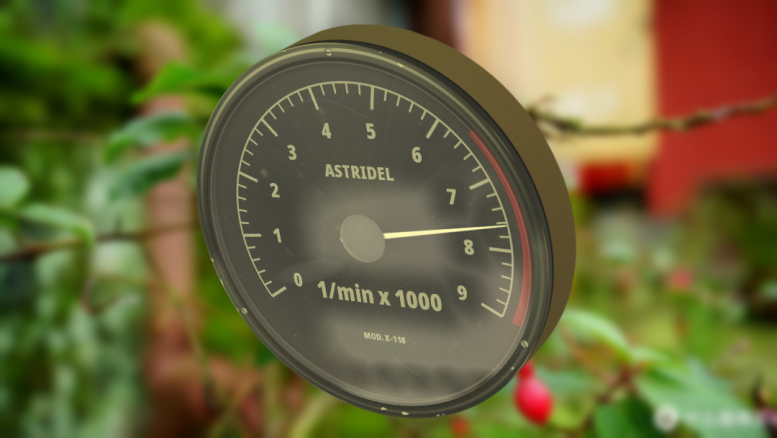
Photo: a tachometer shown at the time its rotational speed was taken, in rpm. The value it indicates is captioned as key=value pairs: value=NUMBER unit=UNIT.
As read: value=7600 unit=rpm
